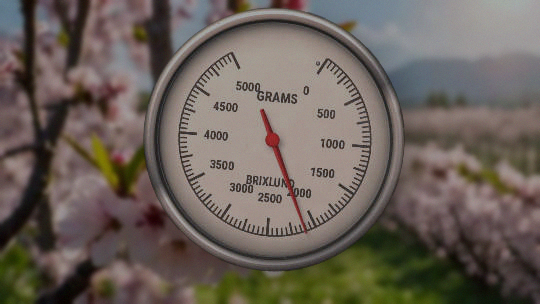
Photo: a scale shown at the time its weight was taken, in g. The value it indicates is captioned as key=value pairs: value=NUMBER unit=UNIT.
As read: value=2100 unit=g
